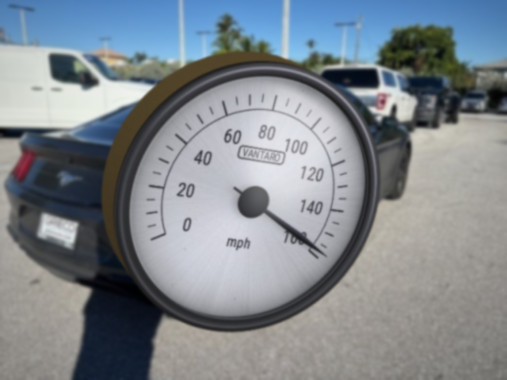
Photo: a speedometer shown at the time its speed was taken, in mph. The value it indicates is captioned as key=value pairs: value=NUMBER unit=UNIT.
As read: value=157.5 unit=mph
